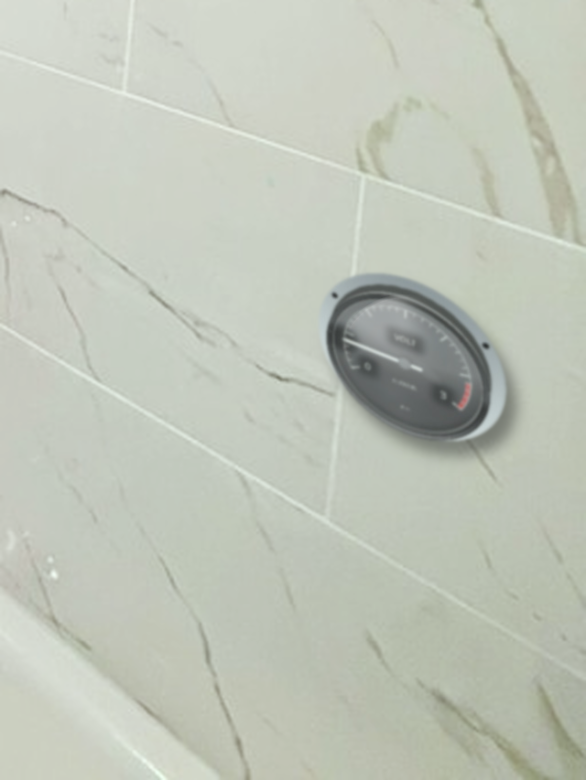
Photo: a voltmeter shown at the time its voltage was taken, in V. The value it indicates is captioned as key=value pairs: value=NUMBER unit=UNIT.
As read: value=0.4 unit=V
